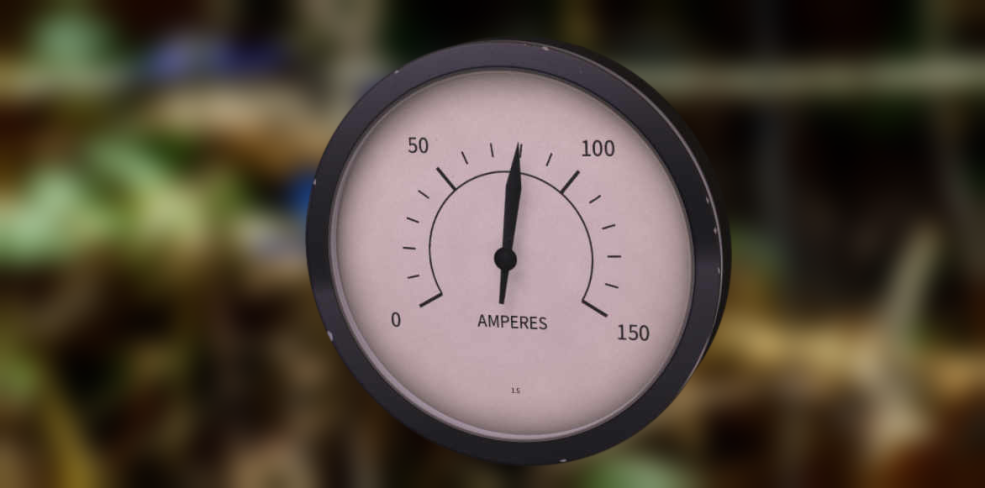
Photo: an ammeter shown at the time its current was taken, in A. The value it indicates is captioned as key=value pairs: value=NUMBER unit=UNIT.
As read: value=80 unit=A
